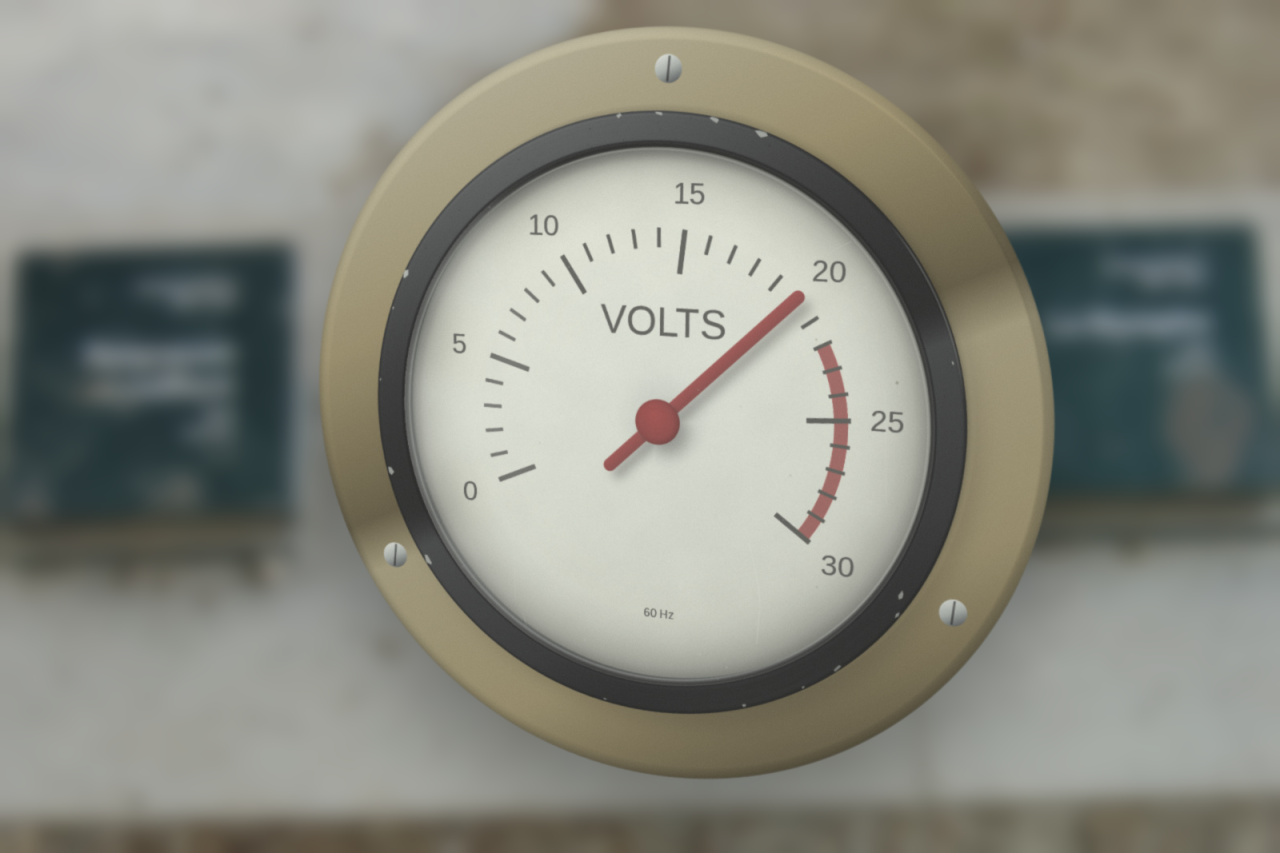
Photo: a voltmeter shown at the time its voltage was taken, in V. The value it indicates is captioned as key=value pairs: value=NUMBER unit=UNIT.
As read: value=20 unit=V
